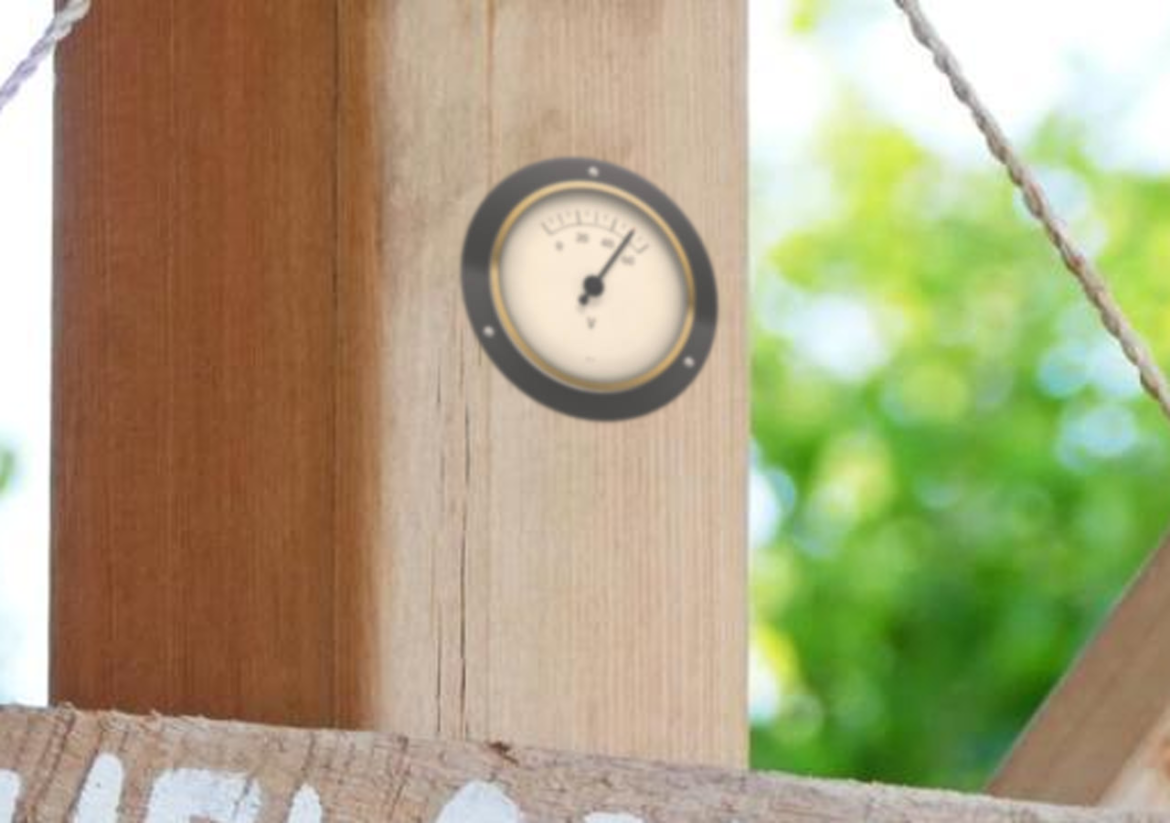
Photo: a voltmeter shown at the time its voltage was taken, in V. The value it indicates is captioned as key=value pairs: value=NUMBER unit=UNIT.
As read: value=50 unit=V
